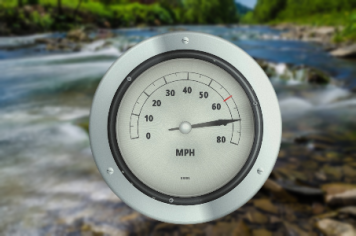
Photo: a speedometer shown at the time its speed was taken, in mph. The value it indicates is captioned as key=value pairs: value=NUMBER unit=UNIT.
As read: value=70 unit=mph
